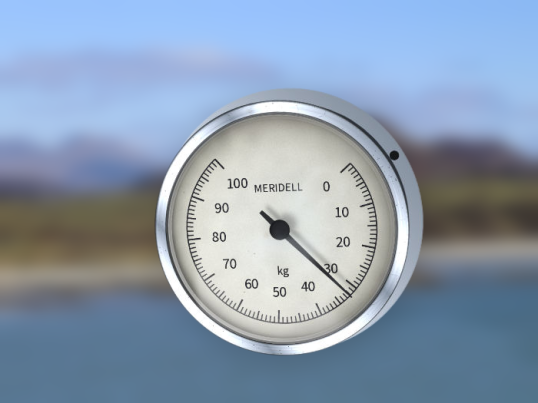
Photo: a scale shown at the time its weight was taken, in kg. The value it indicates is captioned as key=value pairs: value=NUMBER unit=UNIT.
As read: value=32 unit=kg
